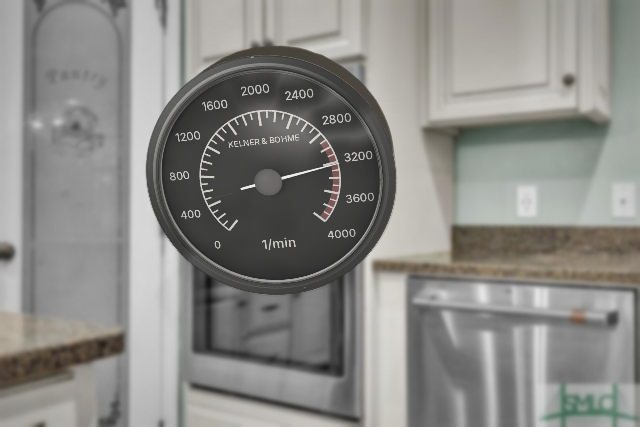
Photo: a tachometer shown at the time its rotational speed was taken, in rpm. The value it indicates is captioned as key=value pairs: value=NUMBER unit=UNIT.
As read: value=3200 unit=rpm
